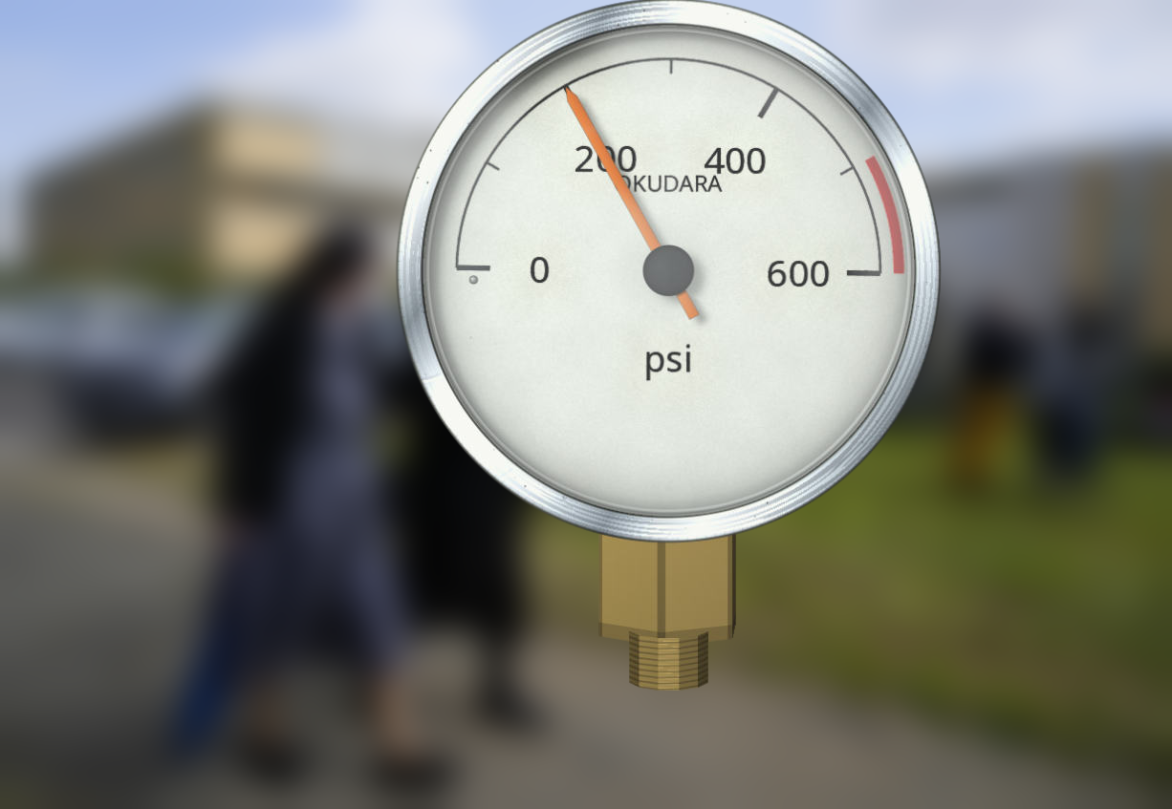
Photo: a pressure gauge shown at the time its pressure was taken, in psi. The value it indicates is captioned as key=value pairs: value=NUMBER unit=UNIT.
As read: value=200 unit=psi
